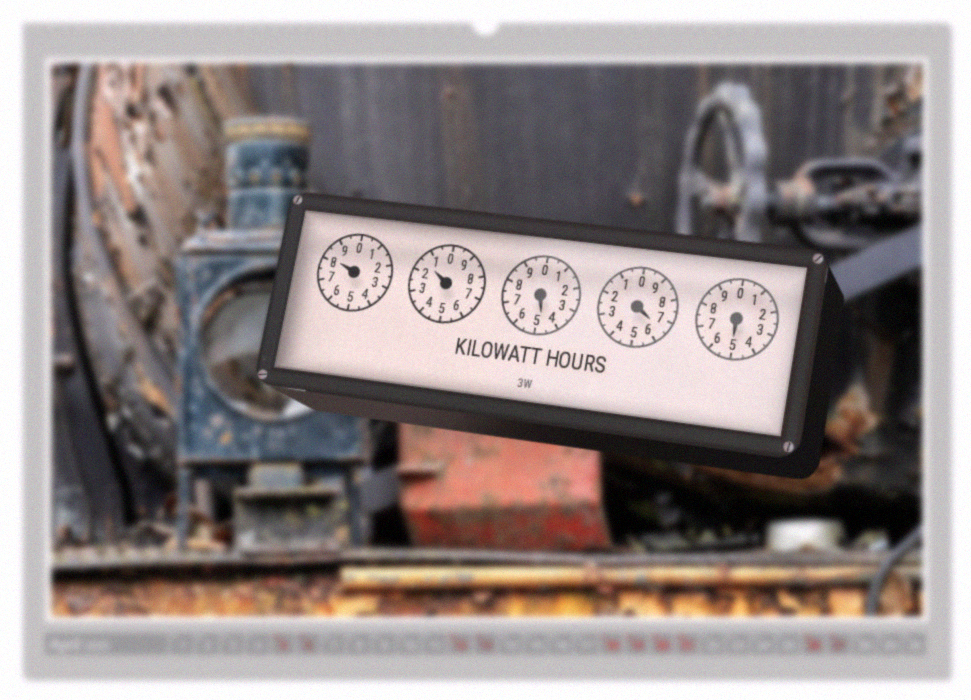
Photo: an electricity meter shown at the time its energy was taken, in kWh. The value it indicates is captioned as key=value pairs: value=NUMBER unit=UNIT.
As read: value=81465 unit=kWh
